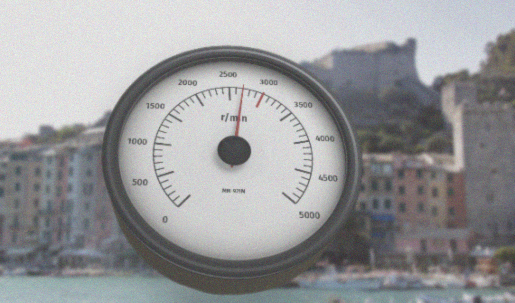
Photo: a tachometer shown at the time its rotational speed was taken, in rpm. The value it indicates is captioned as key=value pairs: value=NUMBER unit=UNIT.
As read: value=2700 unit=rpm
